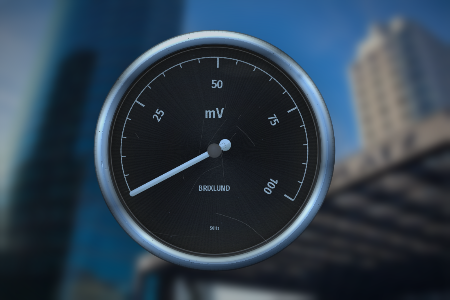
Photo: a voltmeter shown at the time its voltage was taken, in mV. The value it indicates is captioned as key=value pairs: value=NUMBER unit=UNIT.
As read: value=0 unit=mV
